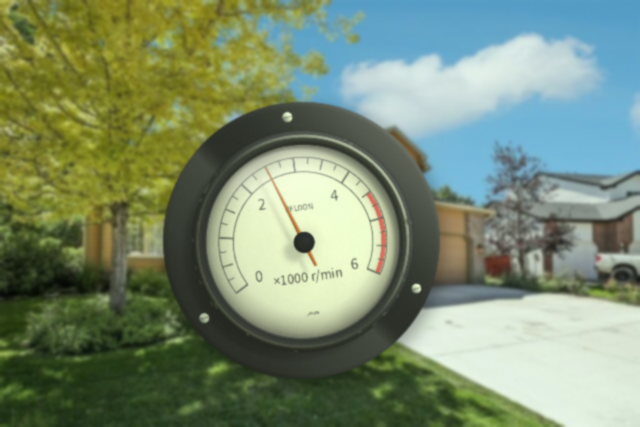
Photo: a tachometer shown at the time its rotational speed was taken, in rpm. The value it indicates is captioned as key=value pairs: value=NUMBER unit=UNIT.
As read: value=2500 unit=rpm
